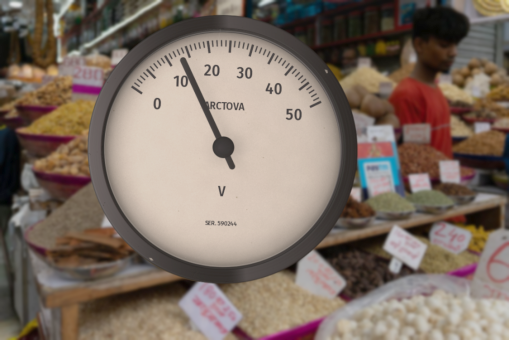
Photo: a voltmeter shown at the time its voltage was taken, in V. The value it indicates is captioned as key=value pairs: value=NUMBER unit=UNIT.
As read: value=13 unit=V
